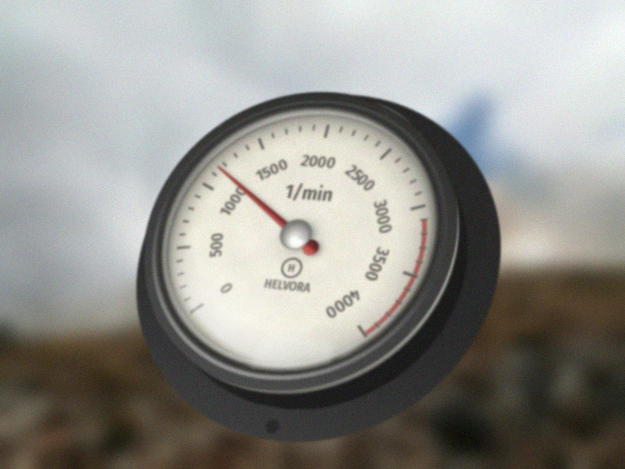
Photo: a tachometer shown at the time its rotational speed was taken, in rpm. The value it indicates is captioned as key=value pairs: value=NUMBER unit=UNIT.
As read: value=1150 unit=rpm
